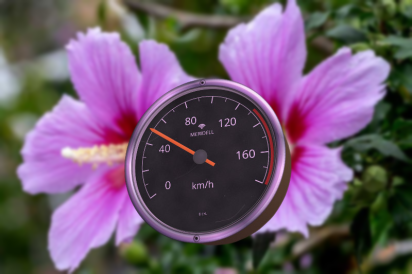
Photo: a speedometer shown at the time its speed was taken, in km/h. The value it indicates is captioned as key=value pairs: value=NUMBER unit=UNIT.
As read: value=50 unit=km/h
